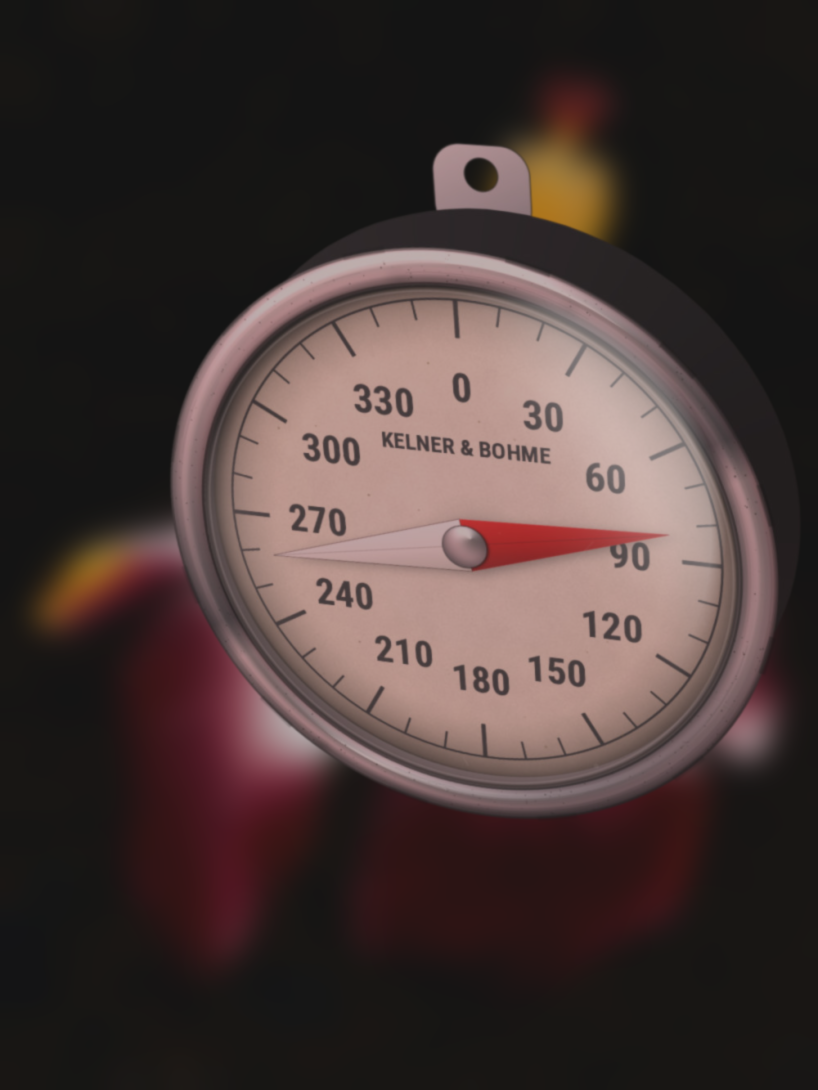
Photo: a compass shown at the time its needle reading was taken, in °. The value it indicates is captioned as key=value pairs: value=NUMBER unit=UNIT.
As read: value=80 unit=°
